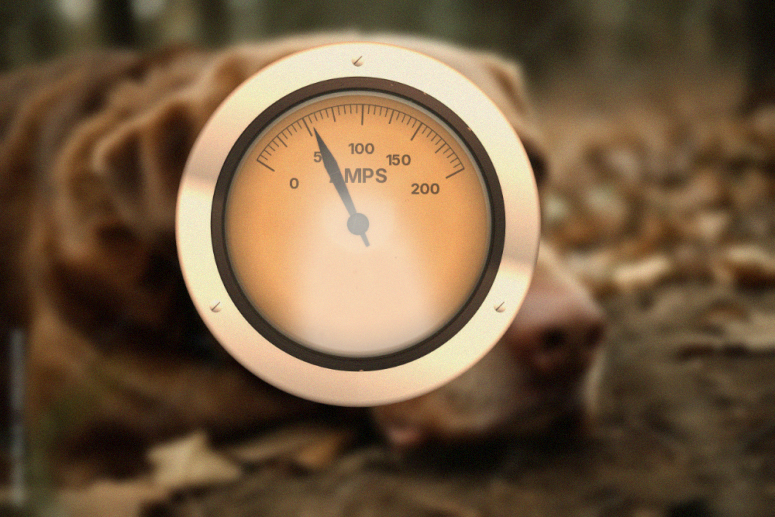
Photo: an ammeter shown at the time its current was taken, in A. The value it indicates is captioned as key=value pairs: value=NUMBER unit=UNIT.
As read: value=55 unit=A
